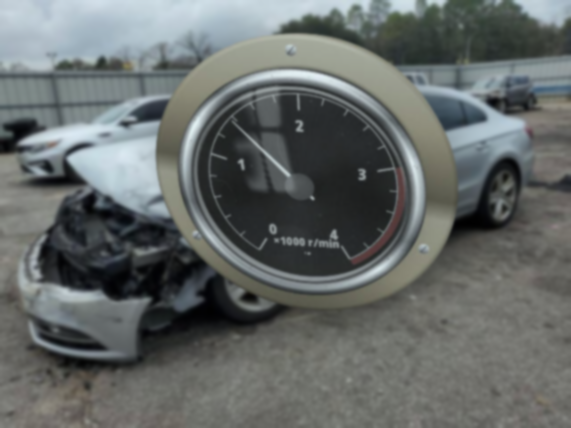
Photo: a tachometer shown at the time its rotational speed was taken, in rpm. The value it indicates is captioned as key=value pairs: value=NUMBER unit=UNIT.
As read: value=1400 unit=rpm
